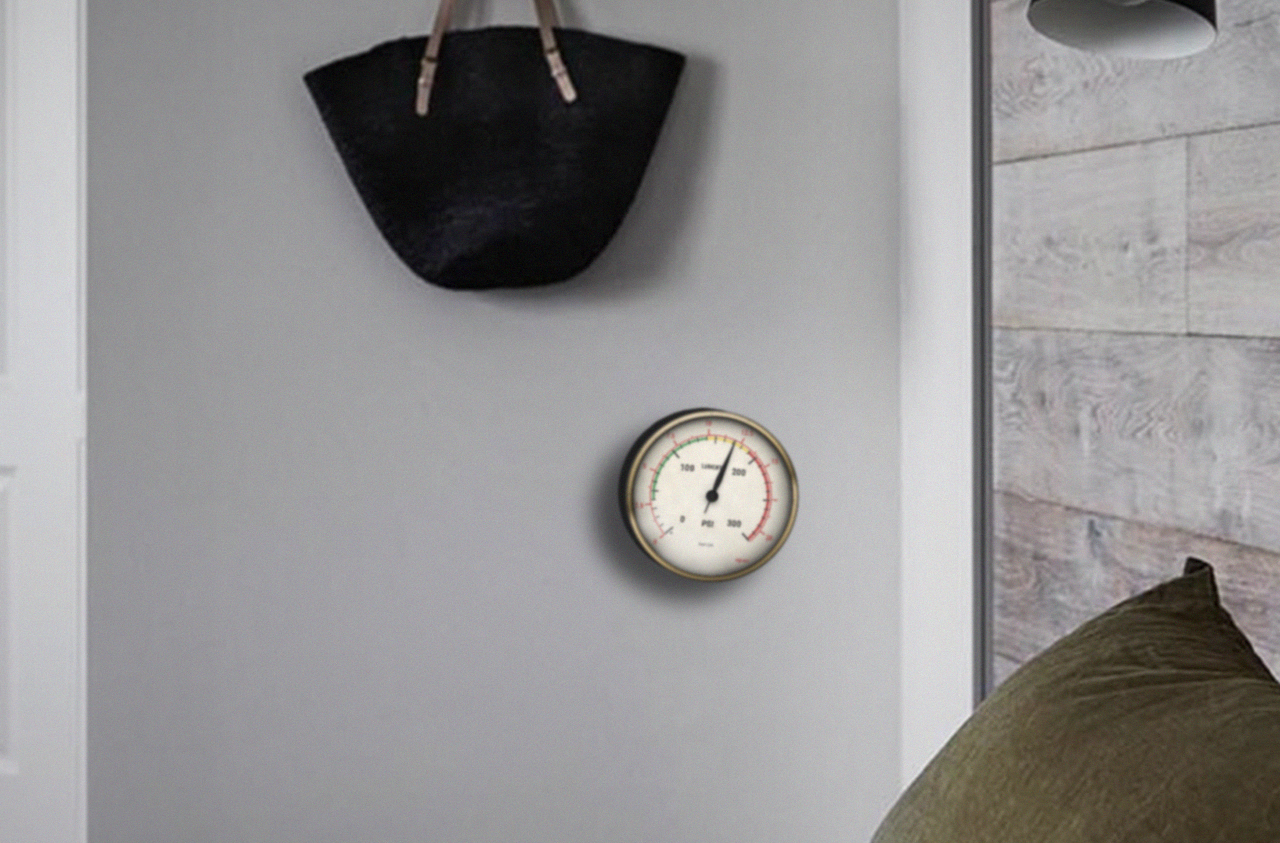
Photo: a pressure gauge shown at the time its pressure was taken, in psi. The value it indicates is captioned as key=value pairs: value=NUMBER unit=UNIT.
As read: value=170 unit=psi
